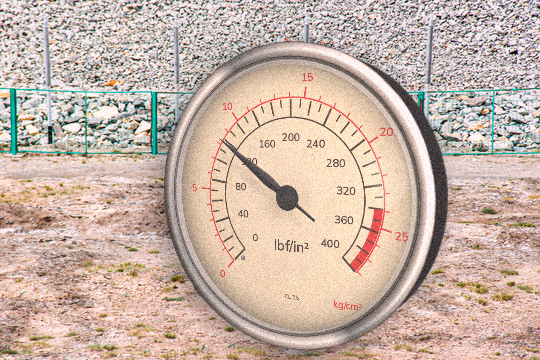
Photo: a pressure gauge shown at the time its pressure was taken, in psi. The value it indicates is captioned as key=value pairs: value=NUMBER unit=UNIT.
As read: value=120 unit=psi
